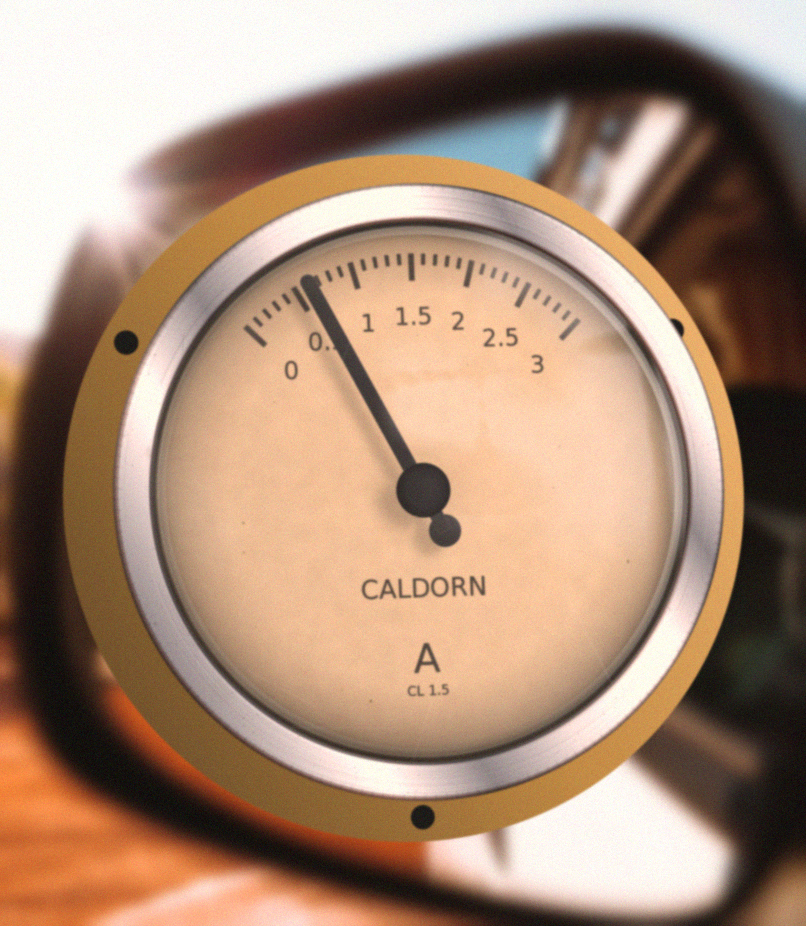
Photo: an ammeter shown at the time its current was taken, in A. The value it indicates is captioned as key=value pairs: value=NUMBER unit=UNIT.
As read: value=0.6 unit=A
